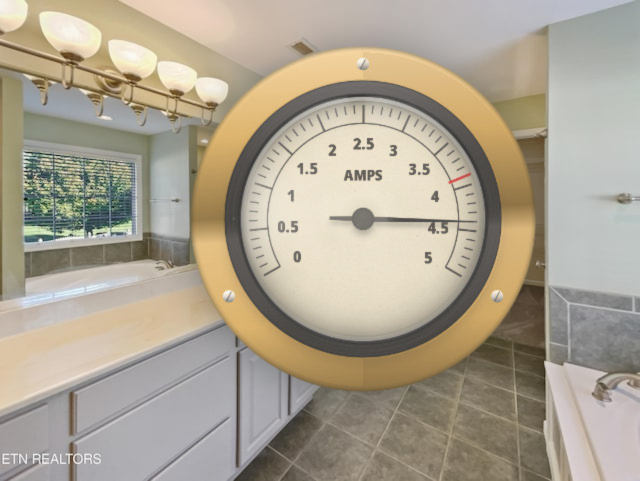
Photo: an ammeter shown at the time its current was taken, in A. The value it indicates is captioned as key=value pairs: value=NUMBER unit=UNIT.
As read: value=4.4 unit=A
